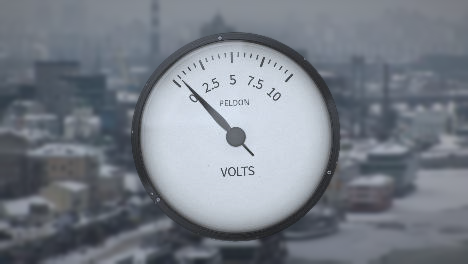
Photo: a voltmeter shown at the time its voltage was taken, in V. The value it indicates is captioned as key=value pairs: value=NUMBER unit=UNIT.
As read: value=0.5 unit=V
